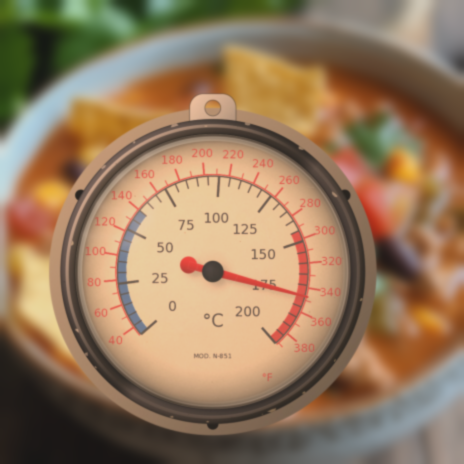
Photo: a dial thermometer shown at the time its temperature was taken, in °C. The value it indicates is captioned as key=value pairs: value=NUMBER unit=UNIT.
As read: value=175 unit=°C
